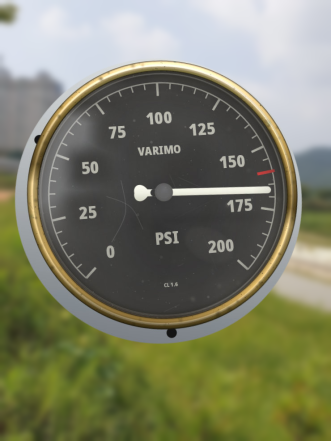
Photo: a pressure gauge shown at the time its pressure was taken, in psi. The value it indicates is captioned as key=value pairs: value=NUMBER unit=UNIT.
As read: value=167.5 unit=psi
